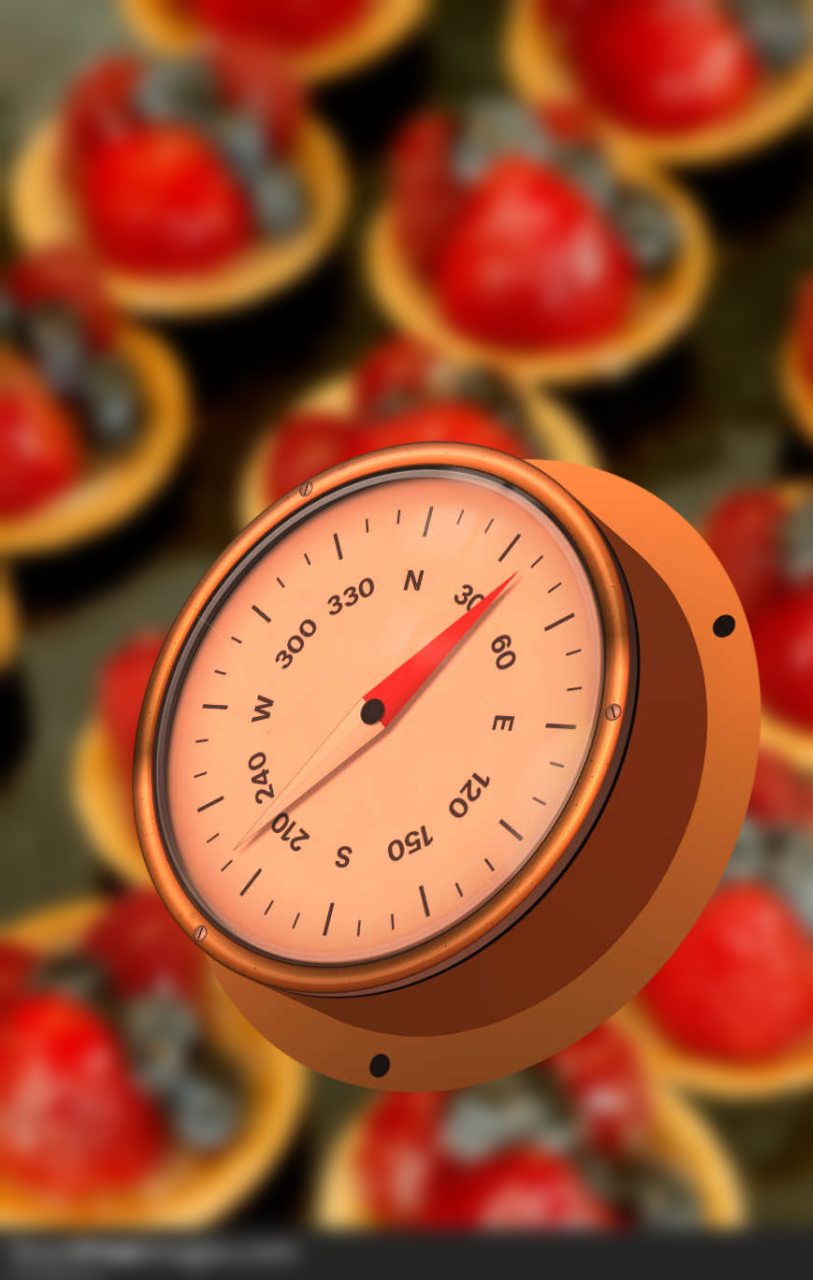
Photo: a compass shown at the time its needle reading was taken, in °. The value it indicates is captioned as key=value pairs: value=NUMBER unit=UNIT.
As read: value=40 unit=°
